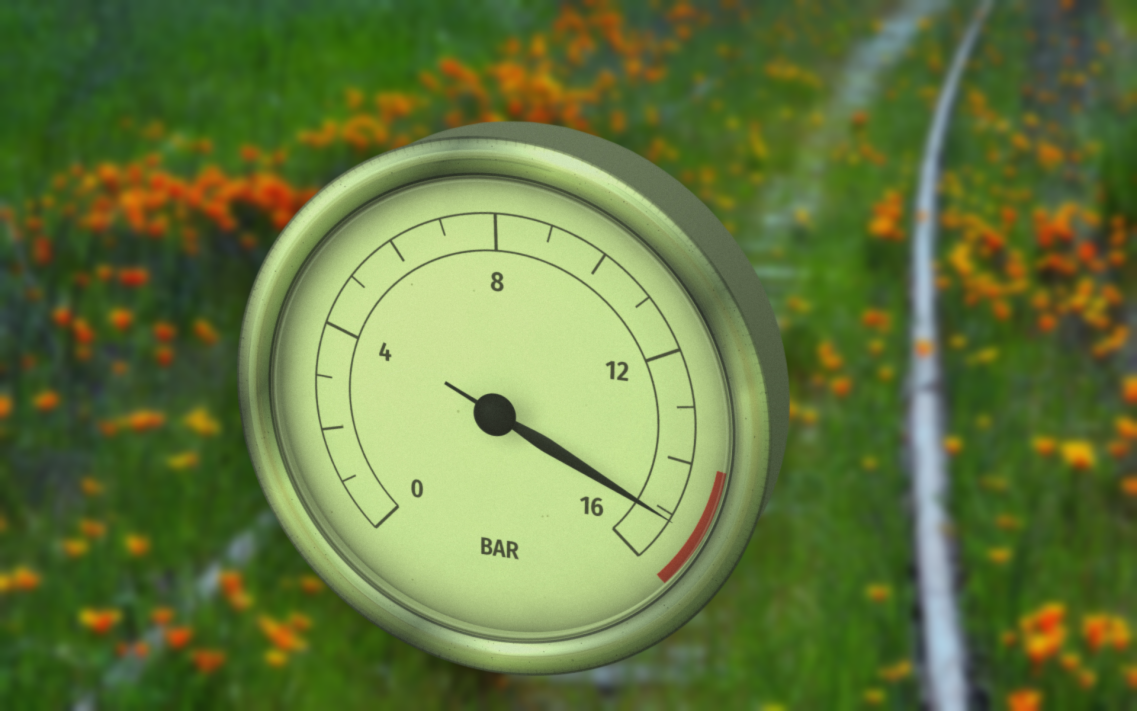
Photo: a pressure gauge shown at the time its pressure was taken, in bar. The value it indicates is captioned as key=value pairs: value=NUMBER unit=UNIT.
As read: value=15 unit=bar
